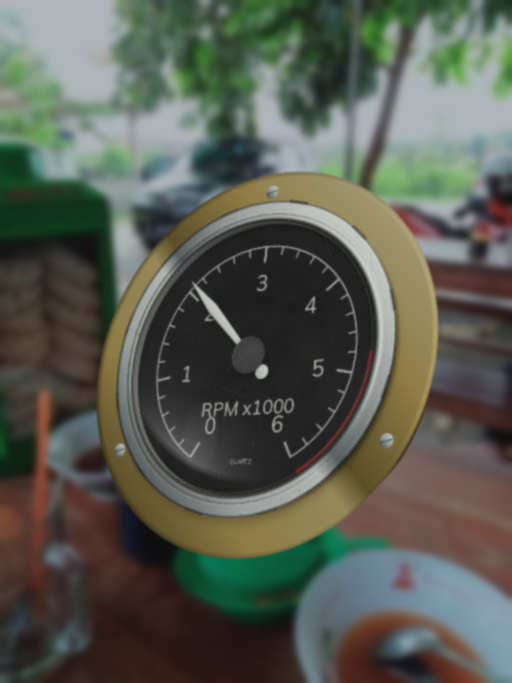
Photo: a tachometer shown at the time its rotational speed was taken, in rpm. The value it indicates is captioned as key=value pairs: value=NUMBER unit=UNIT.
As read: value=2100 unit=rpm
